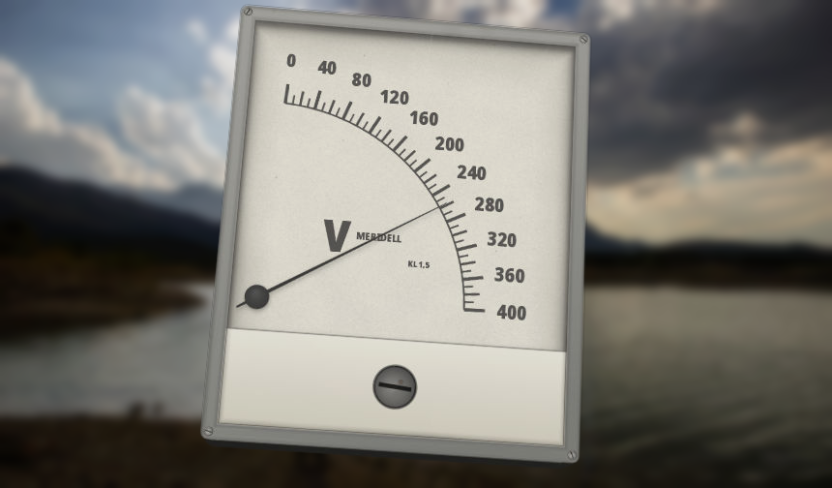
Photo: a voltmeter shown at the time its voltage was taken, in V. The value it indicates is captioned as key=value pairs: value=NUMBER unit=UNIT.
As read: value=260 unit=V
